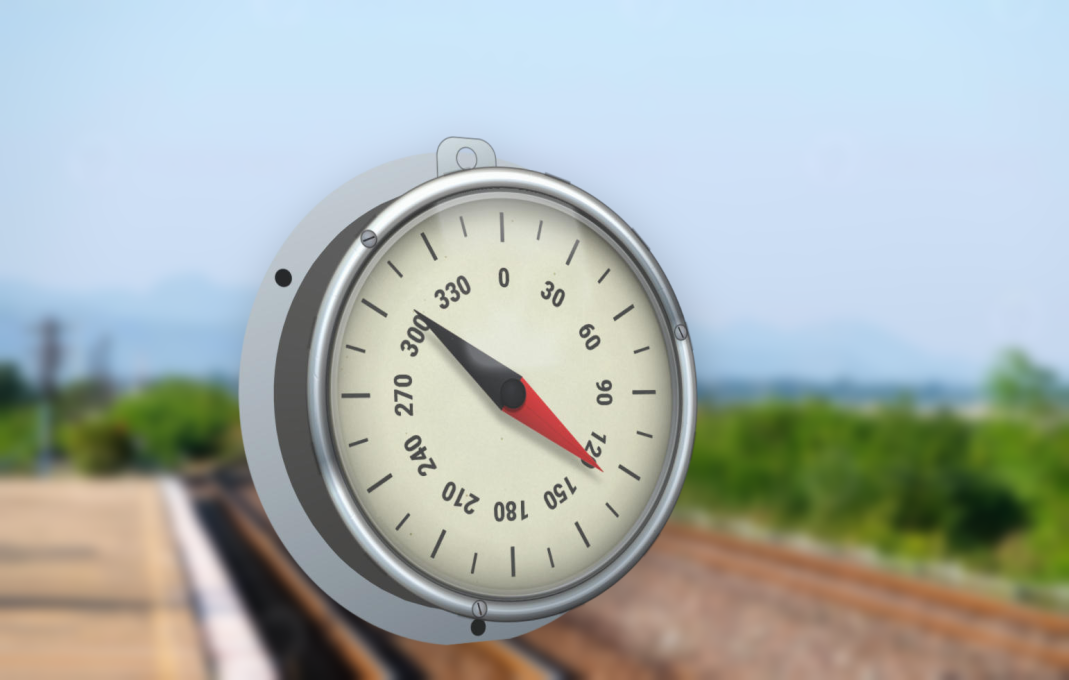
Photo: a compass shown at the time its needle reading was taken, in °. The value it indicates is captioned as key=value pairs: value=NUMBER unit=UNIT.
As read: value=127.5 unit=°
